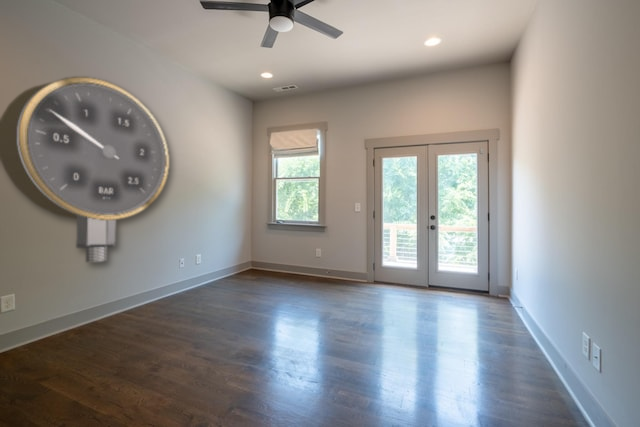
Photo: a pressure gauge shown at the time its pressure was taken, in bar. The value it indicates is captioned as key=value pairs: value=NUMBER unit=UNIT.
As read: value=0.7 unit=bar
